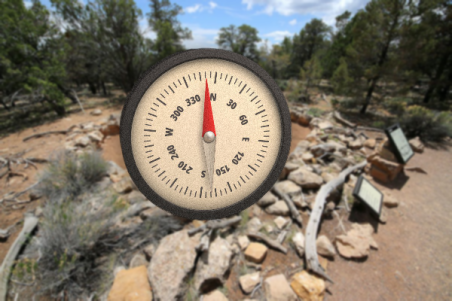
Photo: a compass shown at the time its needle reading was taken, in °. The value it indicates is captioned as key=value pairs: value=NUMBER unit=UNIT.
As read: value=350 unit=°
